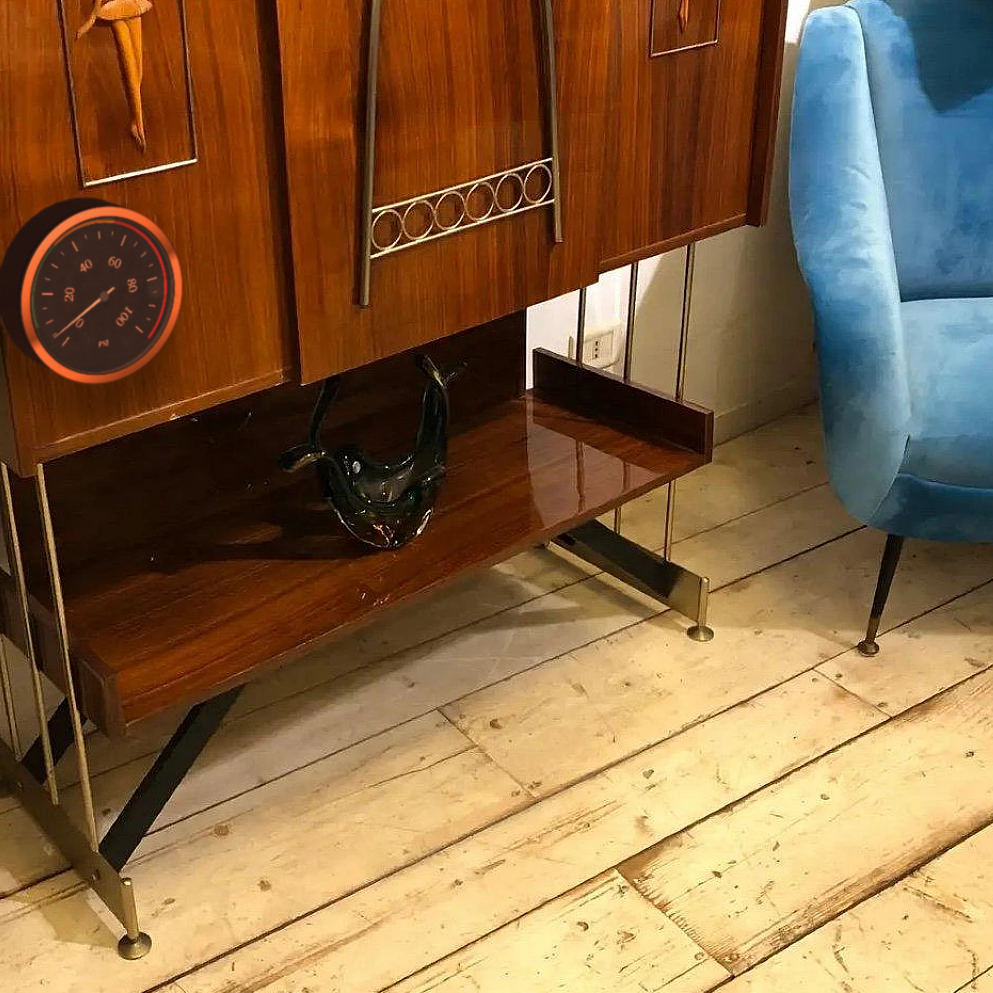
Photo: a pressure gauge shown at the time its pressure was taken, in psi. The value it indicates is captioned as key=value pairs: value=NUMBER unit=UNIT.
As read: value=5 unit=psi
